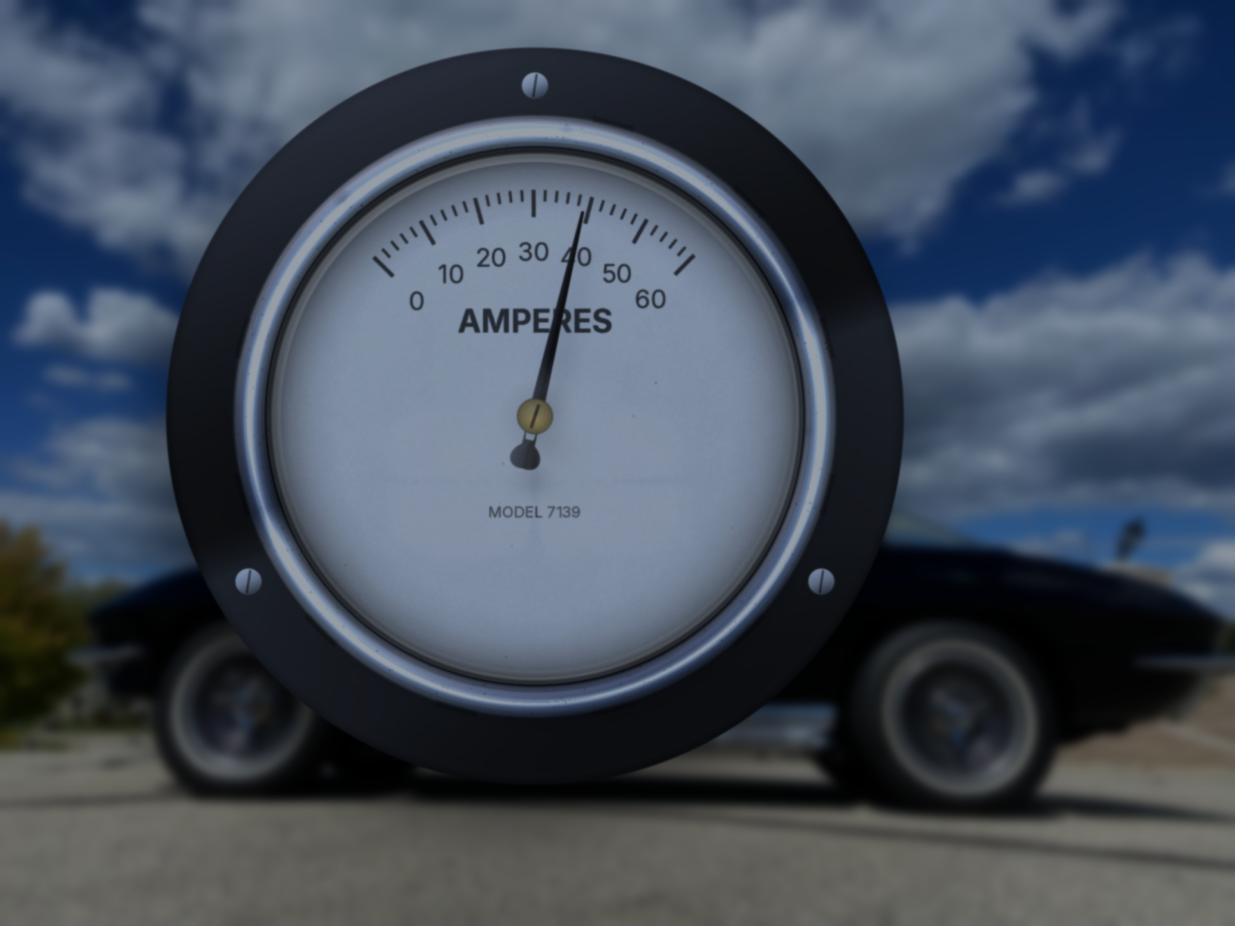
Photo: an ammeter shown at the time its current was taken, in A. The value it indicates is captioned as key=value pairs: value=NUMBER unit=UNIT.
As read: value=39 unit=A
